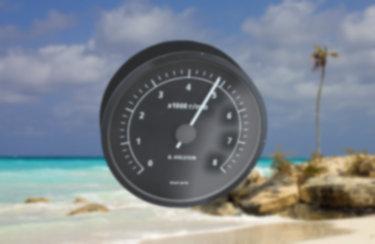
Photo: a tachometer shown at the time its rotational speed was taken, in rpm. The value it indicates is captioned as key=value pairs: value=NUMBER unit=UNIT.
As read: value=4800 unit=rpm
